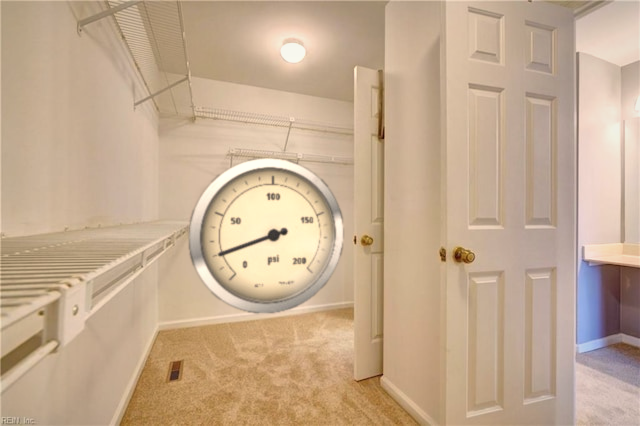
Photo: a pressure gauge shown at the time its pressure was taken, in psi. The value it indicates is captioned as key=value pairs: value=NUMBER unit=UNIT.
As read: value=20 unit=psi
